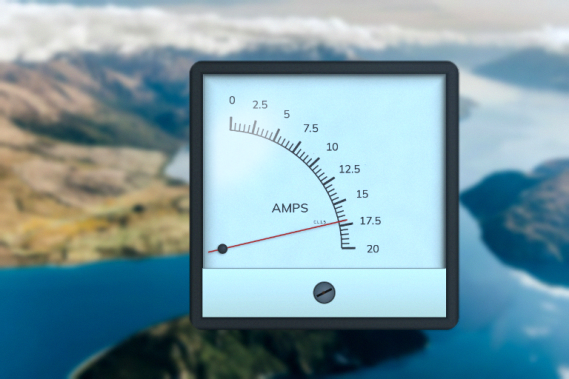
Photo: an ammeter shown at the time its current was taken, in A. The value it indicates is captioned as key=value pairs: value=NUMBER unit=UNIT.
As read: value=17 unit=A
